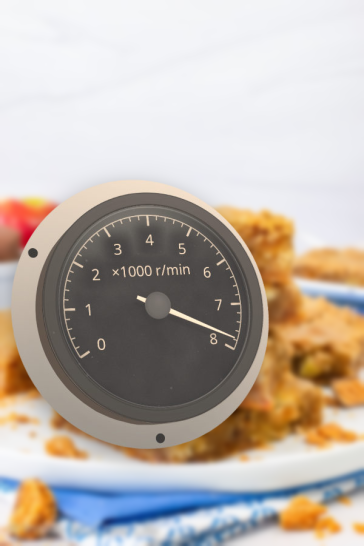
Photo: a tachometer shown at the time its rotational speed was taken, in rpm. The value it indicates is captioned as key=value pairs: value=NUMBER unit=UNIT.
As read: value=7800 unit=rpm
